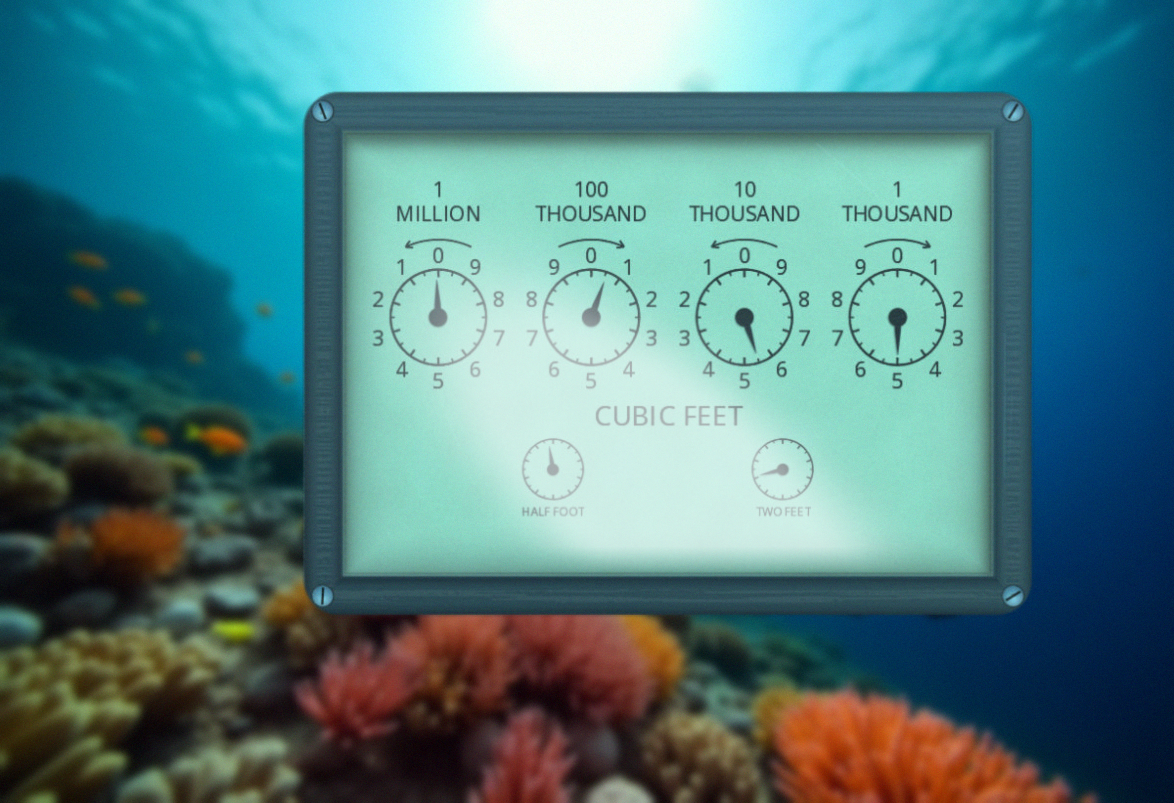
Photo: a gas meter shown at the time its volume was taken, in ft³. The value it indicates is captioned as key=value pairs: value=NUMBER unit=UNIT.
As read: value=5500 unit=ft³
